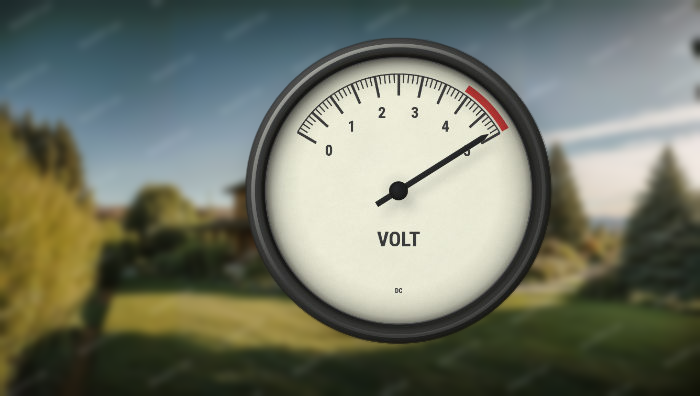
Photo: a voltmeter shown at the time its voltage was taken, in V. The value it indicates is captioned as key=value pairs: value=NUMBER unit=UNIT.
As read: value=4.9 unit=V
